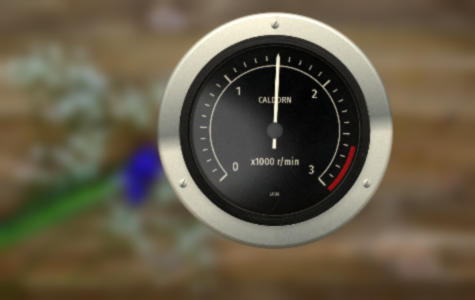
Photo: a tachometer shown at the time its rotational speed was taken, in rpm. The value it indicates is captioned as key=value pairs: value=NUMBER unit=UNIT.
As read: value=1500 unit=rpm
